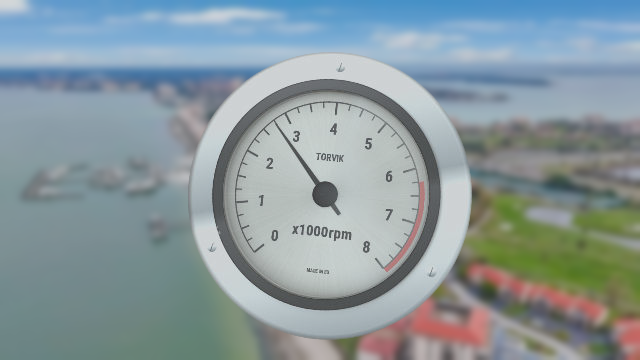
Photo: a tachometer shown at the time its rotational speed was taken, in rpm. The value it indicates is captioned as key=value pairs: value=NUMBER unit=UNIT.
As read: value=2750 unit=rpm
